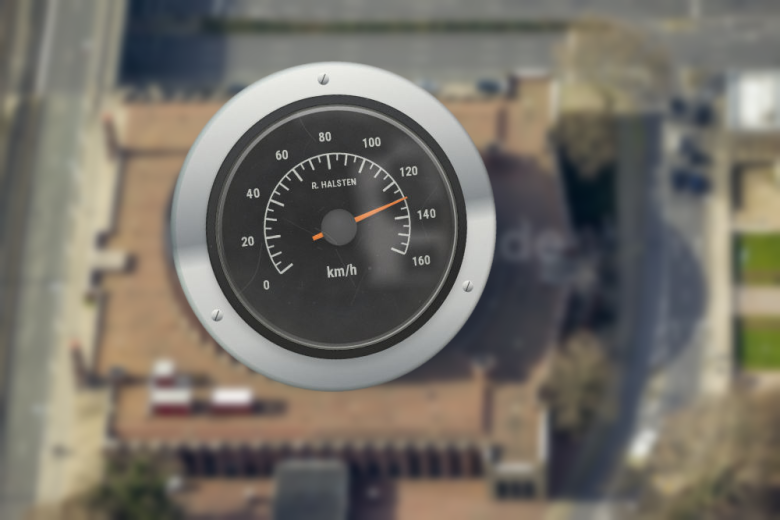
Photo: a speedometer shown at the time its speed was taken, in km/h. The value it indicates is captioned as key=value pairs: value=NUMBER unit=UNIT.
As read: value=130 unit=km/h
